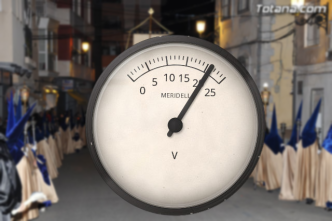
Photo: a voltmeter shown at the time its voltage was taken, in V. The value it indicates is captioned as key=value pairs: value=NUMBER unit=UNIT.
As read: value=21 unit=V
